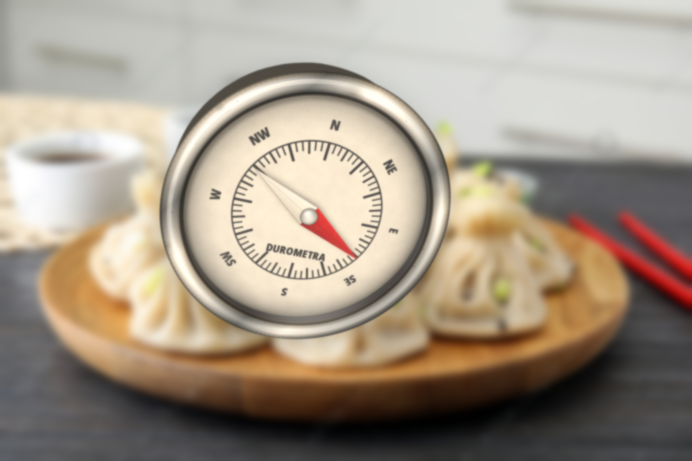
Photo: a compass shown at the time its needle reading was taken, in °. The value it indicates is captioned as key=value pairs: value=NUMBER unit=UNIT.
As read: value=120 unit=°
